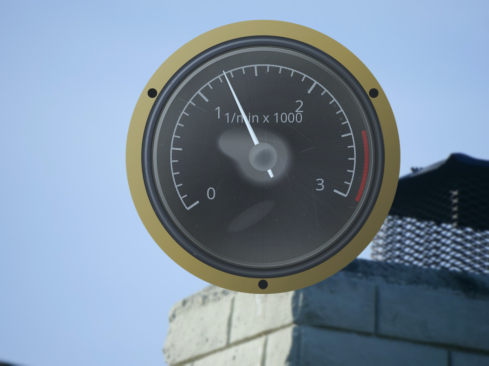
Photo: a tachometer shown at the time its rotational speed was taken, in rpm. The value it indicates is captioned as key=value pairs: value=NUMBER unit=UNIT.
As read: value=1250 unit=rpm
